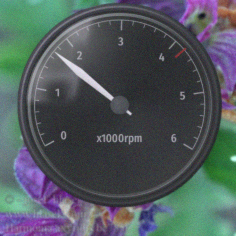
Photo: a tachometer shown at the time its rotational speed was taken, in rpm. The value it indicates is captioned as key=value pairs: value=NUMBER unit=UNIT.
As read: value=1700 unit=rpm
